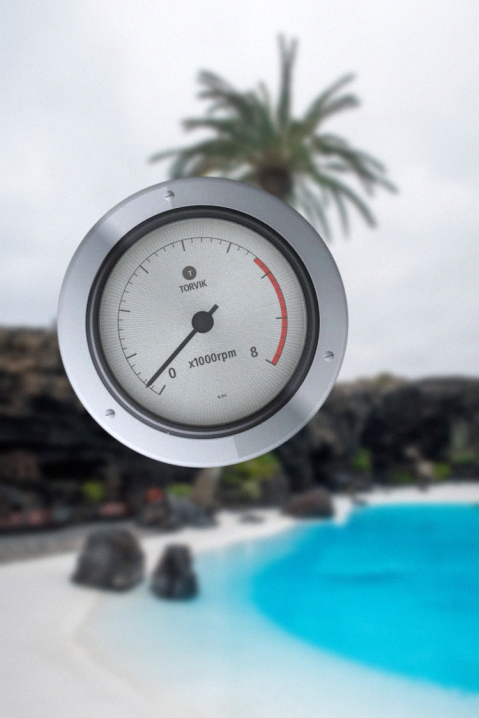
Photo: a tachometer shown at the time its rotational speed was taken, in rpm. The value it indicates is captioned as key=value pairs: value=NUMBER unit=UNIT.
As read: value=300 unit=rpm
